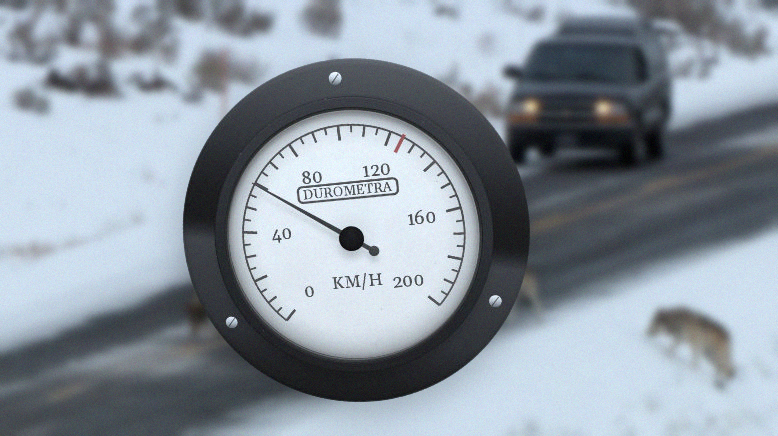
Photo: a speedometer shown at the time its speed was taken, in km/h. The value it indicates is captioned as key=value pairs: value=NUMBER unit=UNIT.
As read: value=60 unit=km/h
